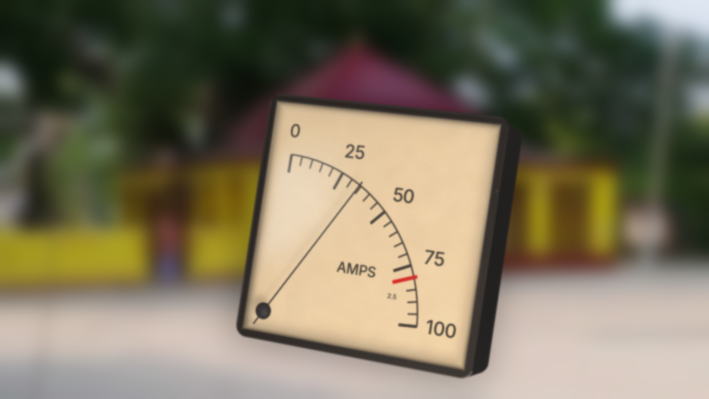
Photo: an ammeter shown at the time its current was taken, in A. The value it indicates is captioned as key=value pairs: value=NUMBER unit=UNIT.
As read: value=35 unit=A
